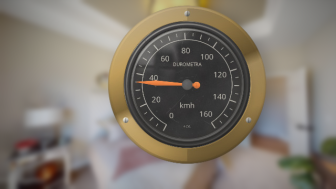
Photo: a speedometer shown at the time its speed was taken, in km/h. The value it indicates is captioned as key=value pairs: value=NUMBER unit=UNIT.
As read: value=35 unit=km/h
